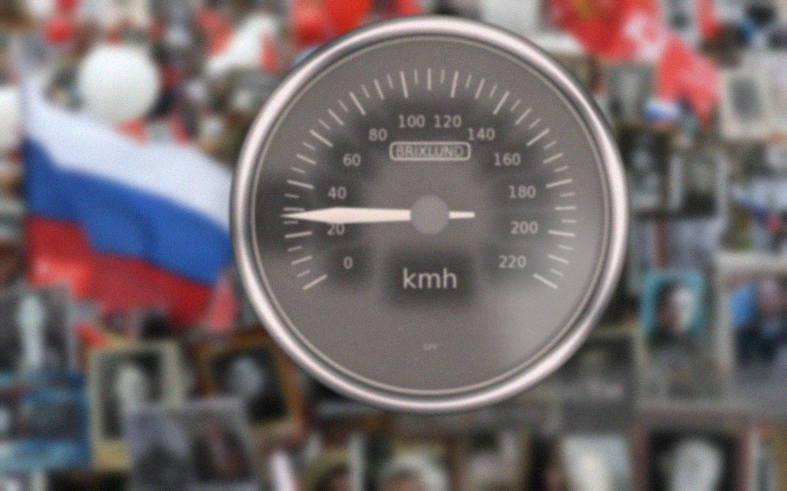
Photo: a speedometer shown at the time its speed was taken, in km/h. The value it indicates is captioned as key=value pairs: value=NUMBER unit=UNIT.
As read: value=27.5 unit=km/h
